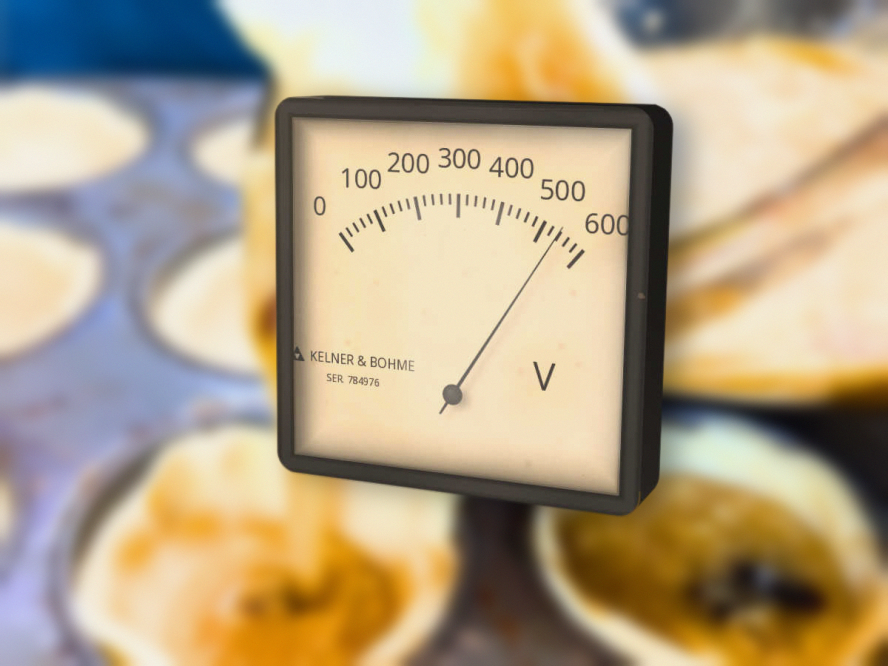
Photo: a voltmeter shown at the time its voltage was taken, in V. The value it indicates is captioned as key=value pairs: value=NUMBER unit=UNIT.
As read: value=540 unit=V
